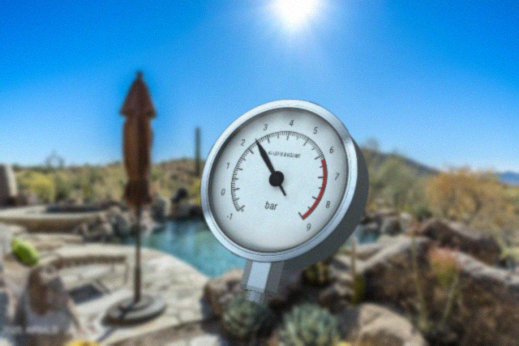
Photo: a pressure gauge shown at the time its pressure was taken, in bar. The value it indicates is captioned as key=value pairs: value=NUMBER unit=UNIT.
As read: value=2.5 unit=bar
